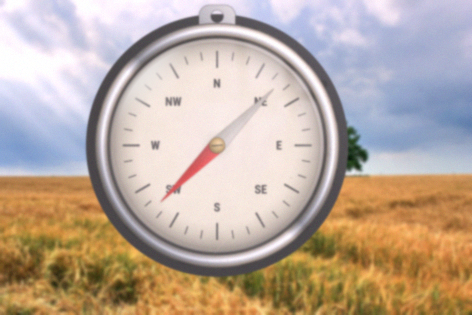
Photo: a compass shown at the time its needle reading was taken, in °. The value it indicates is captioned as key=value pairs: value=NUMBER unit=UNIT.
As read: value=225 unit=°
